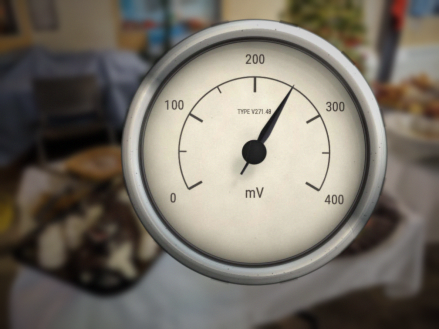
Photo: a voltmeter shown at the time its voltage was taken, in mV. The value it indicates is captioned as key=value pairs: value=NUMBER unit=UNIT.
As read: value=250 unit=mV
